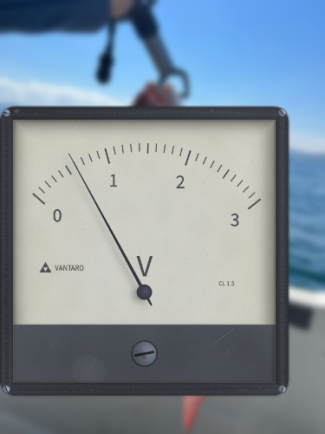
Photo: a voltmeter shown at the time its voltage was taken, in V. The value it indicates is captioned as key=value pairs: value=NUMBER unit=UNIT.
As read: value=0.6 unit=V
